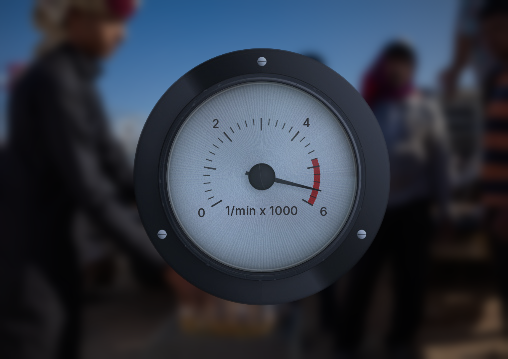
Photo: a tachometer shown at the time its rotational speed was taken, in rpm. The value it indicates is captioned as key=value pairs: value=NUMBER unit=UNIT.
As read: value=5600 unit=rpm
